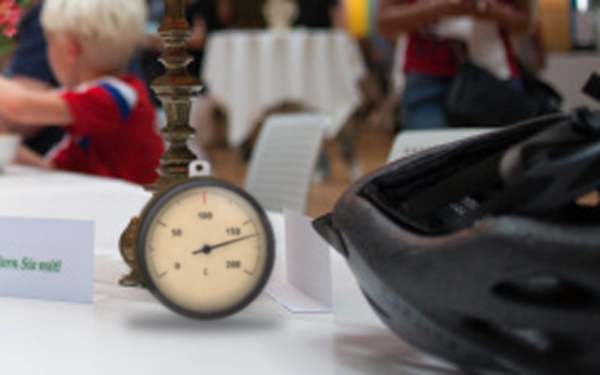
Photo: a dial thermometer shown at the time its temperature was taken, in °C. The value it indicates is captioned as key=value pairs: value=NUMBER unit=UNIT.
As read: value=162.5 unit=°C
